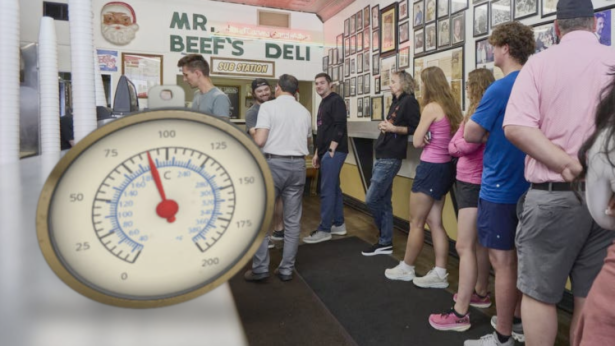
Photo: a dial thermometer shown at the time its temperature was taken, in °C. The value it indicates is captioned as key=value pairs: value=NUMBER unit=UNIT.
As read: value=90 unit=°C
